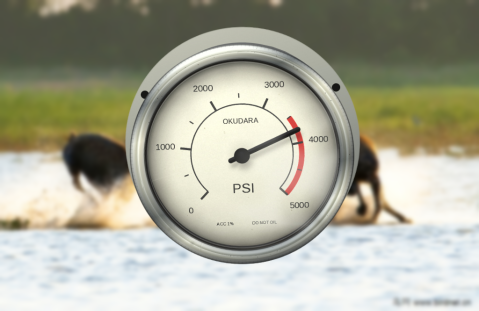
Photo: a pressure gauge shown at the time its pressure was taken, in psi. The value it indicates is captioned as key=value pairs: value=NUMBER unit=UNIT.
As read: value=3750 unit=psi
